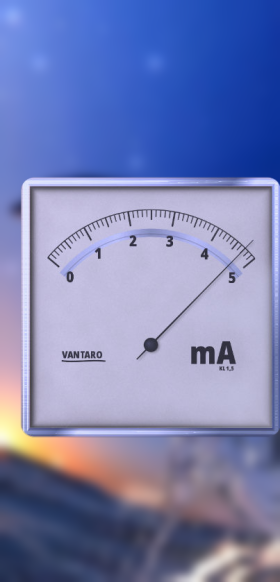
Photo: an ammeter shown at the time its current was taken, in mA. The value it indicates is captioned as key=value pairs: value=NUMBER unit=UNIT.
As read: value=4.7 unit=mA
